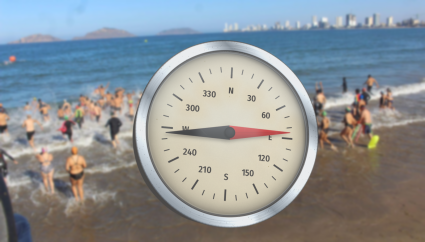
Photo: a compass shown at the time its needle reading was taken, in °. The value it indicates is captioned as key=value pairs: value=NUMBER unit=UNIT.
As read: value=85 unit=°
